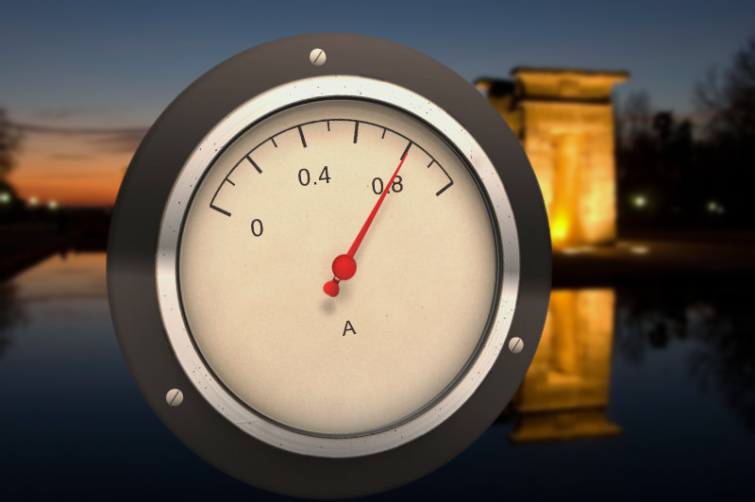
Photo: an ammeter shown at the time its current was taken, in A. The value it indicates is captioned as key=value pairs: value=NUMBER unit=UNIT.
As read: value=0.8 unit=A
